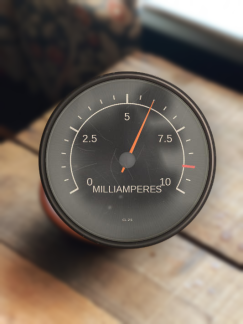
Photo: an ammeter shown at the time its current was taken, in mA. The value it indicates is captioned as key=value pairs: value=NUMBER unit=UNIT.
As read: value=6 unit=mA
